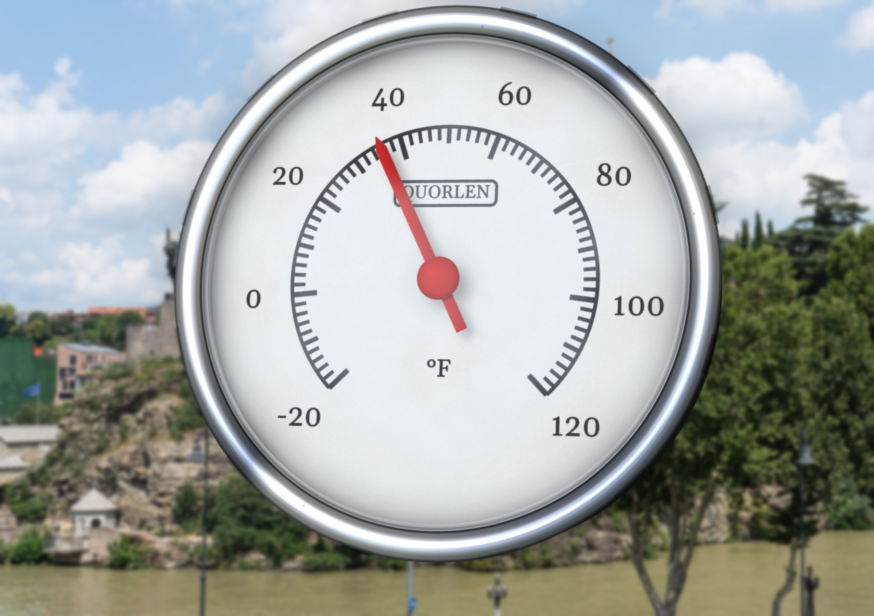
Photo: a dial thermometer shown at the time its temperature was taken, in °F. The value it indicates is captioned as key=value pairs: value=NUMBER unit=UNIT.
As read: value=36 unit=°F
